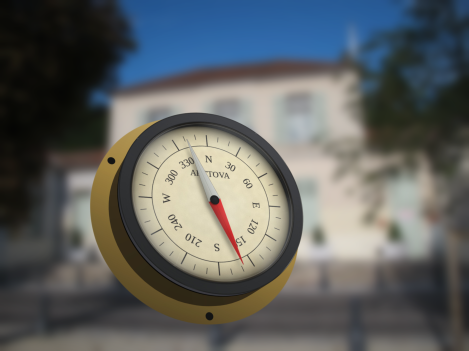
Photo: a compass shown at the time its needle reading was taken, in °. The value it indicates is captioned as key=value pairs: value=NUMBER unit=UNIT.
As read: value=160 unit=°
